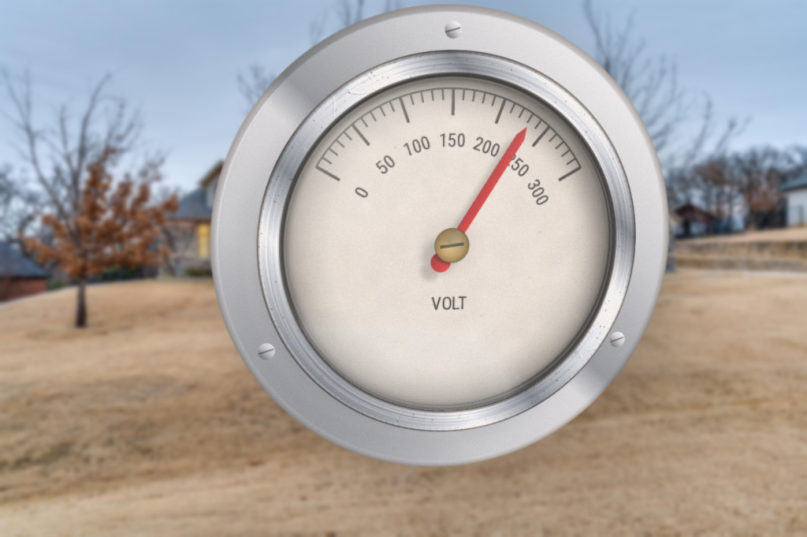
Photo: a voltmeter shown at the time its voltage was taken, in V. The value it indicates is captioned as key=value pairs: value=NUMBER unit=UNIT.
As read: value=230 unit=V
